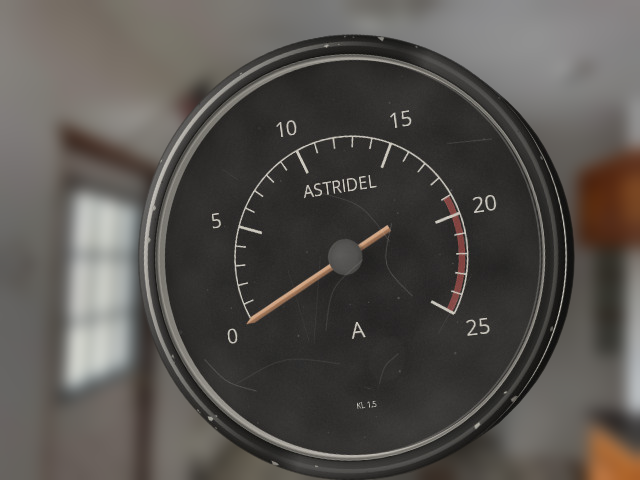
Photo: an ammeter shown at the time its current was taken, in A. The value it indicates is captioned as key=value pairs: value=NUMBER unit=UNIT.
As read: value=0 unit=A
